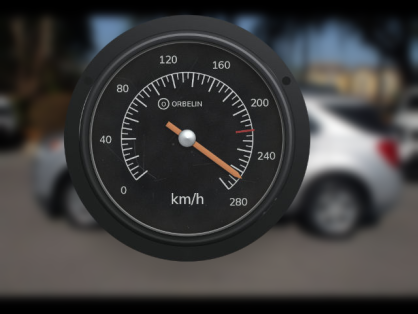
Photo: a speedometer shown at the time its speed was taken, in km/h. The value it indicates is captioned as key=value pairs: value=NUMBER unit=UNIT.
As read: value=265 unit=km/h
